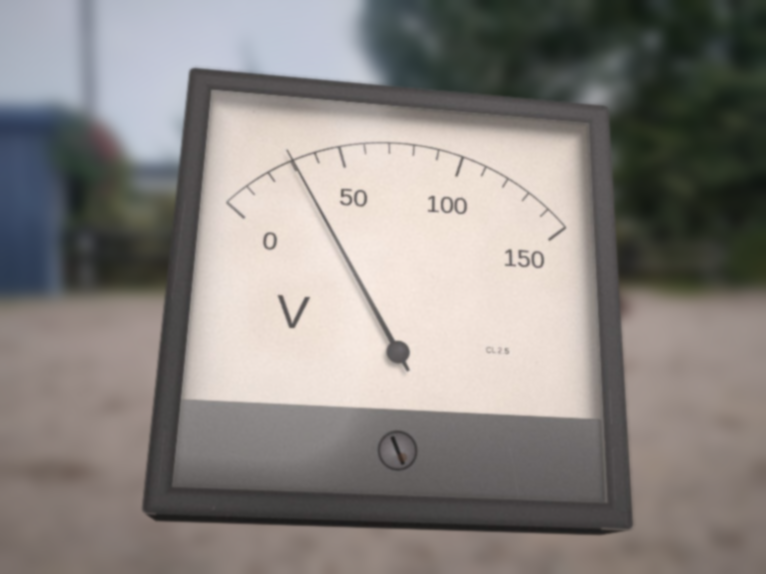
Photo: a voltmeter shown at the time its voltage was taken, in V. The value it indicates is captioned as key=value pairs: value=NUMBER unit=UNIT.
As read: value=30 unit=V
